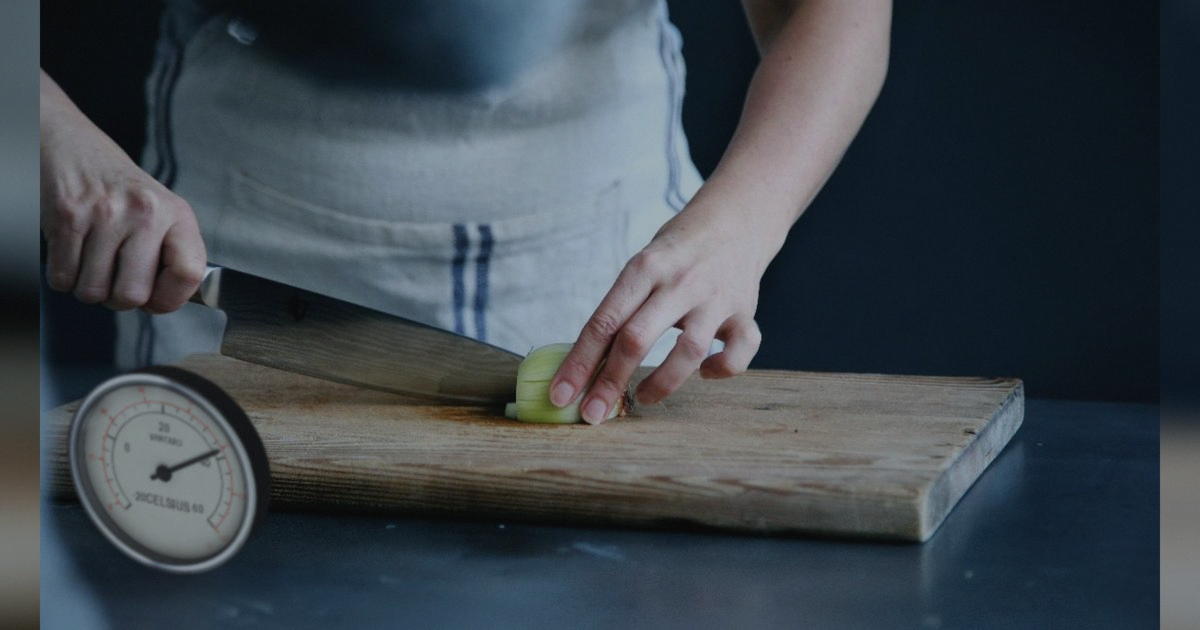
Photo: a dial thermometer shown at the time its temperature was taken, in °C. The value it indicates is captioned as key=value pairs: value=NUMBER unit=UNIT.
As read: value=38 unit=°C
